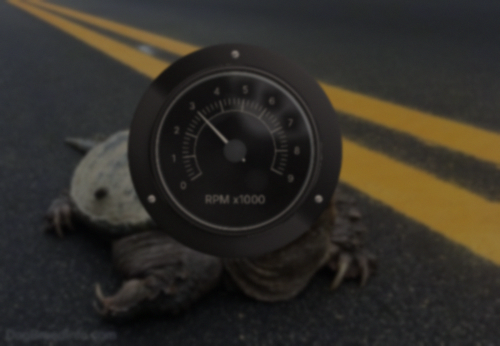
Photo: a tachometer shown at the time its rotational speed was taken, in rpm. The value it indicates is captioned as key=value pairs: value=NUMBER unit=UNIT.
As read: value=3000 unit=rpm
